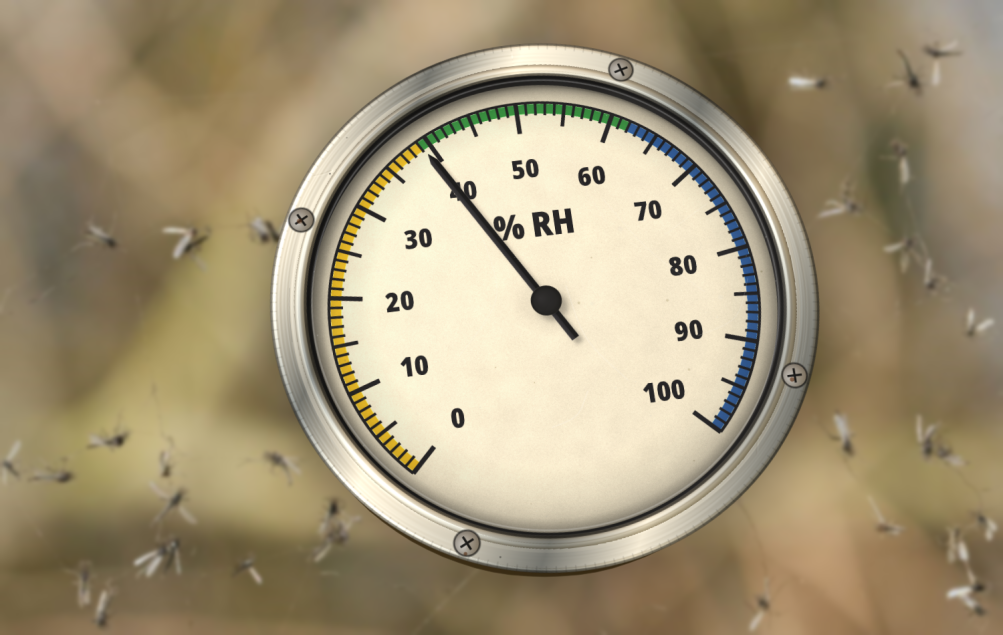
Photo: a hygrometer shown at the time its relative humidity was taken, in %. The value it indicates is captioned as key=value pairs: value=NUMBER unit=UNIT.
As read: value=39 unit=%
